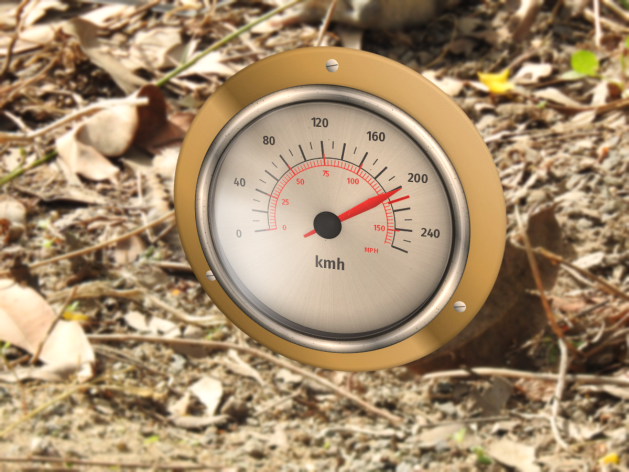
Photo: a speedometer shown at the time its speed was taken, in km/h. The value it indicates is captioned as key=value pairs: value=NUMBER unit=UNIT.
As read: value=200 unit=km/h
